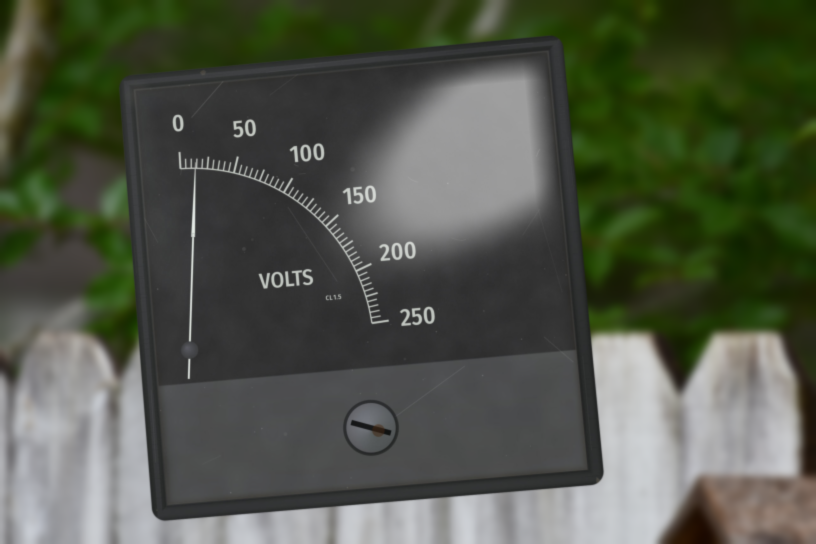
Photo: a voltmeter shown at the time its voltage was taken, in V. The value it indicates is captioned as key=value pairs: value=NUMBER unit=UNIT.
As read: value=15 unit=V
